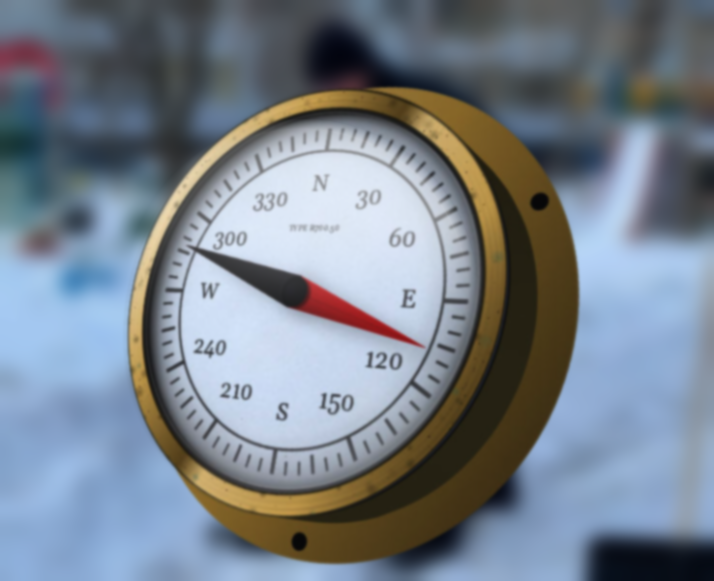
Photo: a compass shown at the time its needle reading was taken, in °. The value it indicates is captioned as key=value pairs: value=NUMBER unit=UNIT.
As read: value=107.5 unit=°
